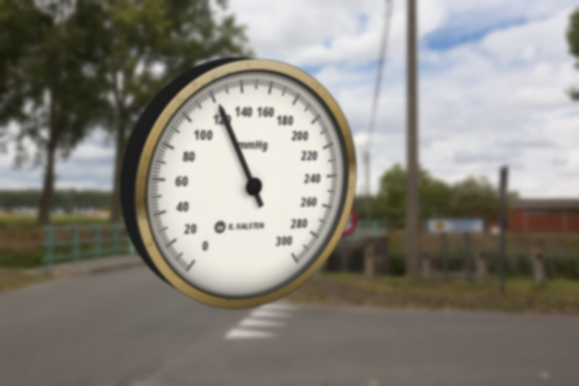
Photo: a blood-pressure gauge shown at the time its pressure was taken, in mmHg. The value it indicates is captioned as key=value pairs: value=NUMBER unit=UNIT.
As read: value=120 unit=mmHg
